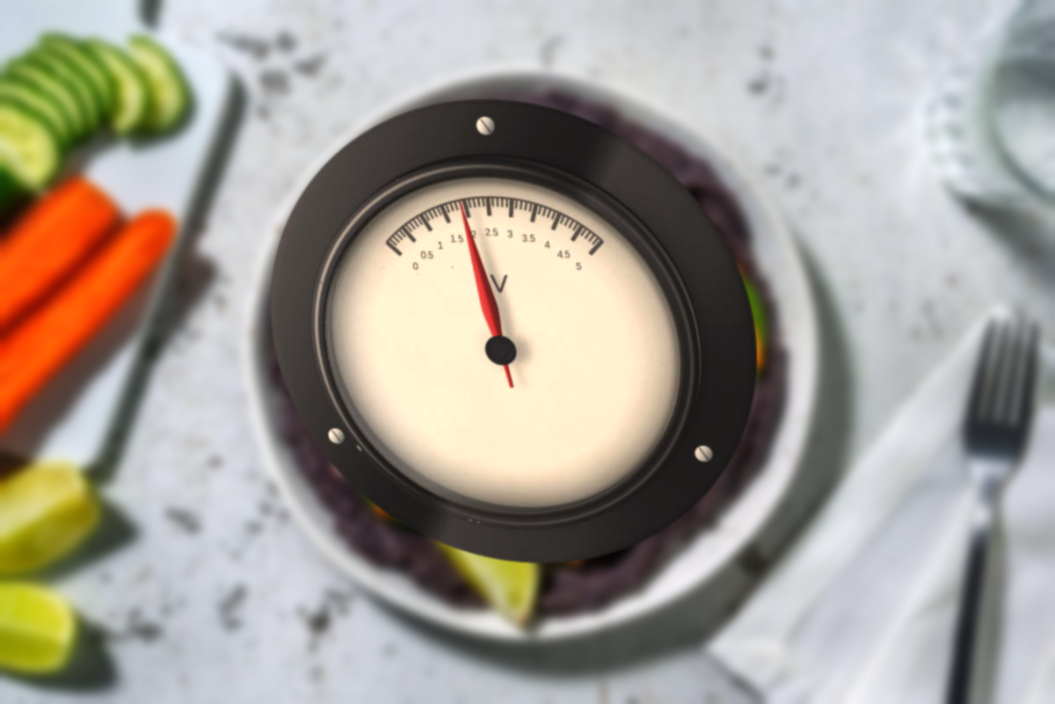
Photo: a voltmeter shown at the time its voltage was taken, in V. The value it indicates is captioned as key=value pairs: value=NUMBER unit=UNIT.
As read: value=2 unit=V
